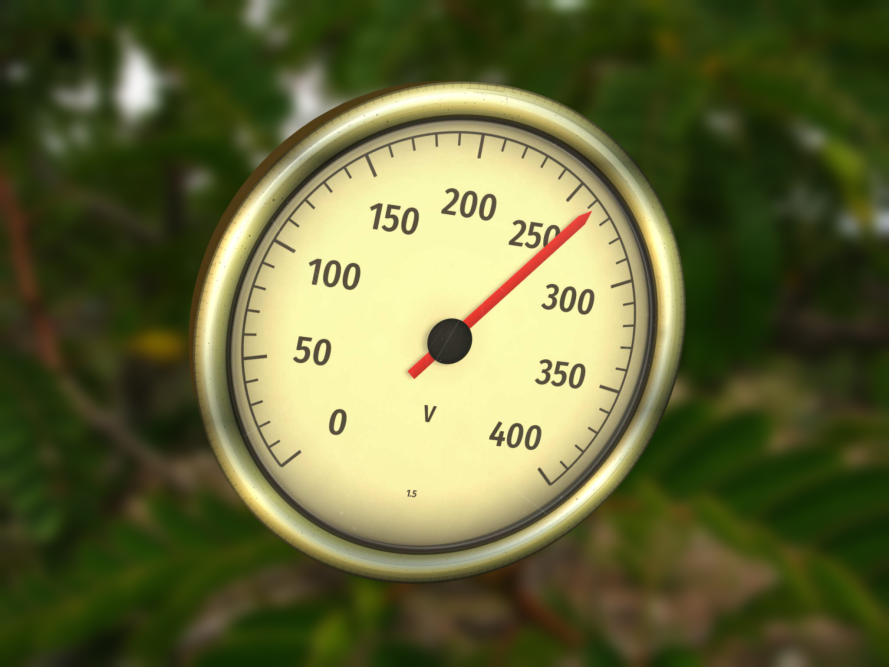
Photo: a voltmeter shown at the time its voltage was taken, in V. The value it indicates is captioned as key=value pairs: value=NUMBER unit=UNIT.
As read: value=260 unit=V
